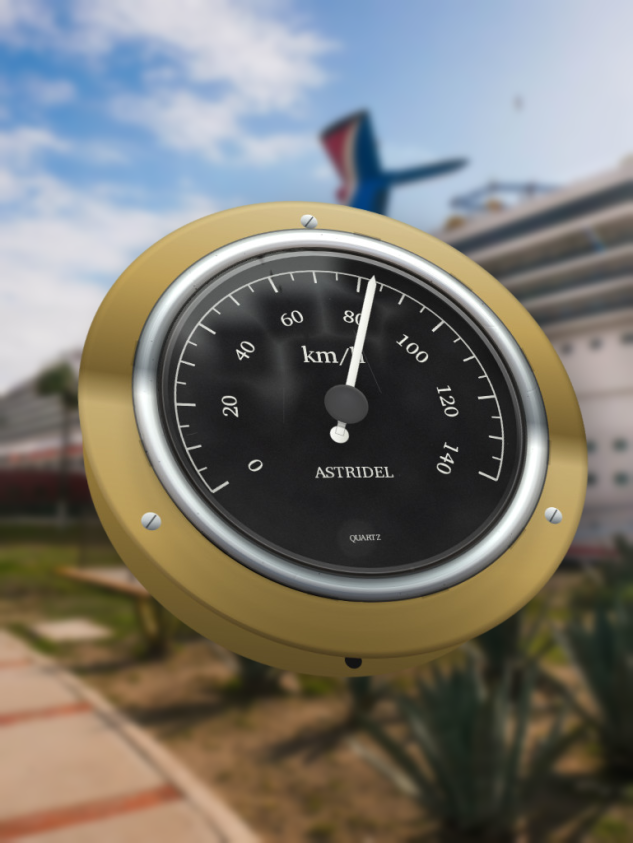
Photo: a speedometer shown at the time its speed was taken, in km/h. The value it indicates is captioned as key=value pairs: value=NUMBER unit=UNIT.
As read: value=82.5 unit=km/h
